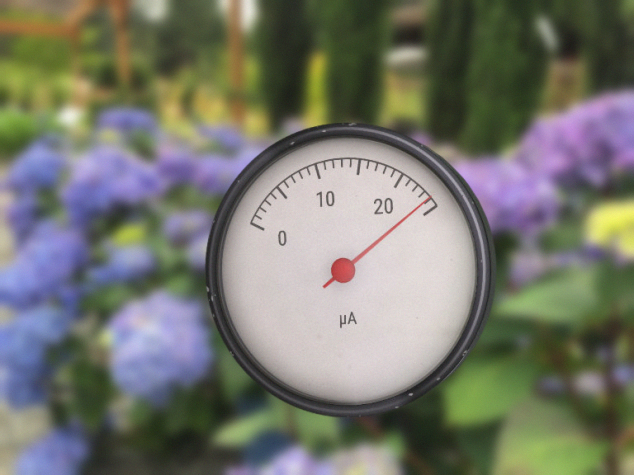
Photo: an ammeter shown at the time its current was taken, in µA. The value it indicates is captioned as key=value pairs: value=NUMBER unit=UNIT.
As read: value=24 unit=µA
